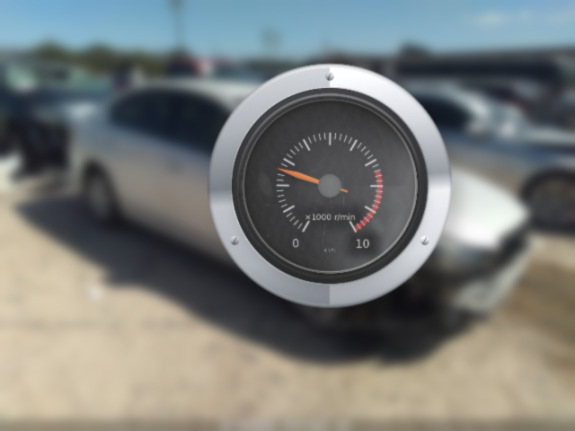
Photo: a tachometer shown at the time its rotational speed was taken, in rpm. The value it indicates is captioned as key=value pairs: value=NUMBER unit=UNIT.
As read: value=2600 unit=rpm
